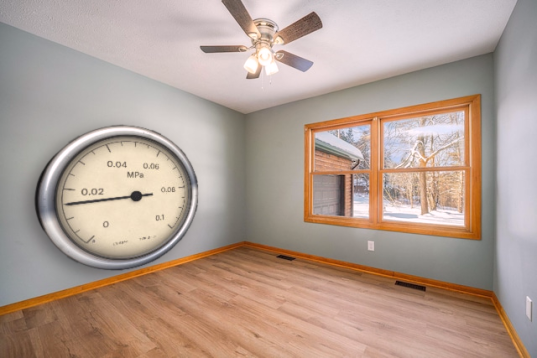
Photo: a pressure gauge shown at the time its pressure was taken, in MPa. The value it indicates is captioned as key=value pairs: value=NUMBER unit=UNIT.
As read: value=0.015 unit=MPa
